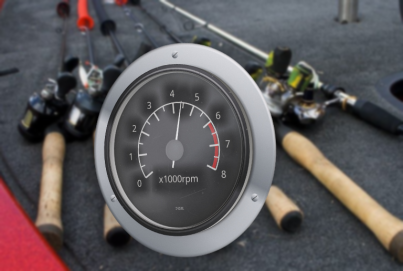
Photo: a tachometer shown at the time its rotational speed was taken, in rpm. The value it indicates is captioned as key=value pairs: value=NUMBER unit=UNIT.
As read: value=4500 unit=rpm
